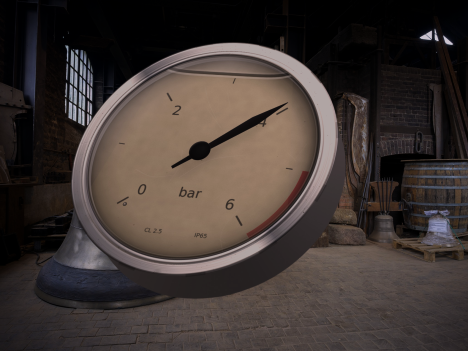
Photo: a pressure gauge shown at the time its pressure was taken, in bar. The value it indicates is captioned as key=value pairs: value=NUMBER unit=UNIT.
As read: value=4 unit=bar
